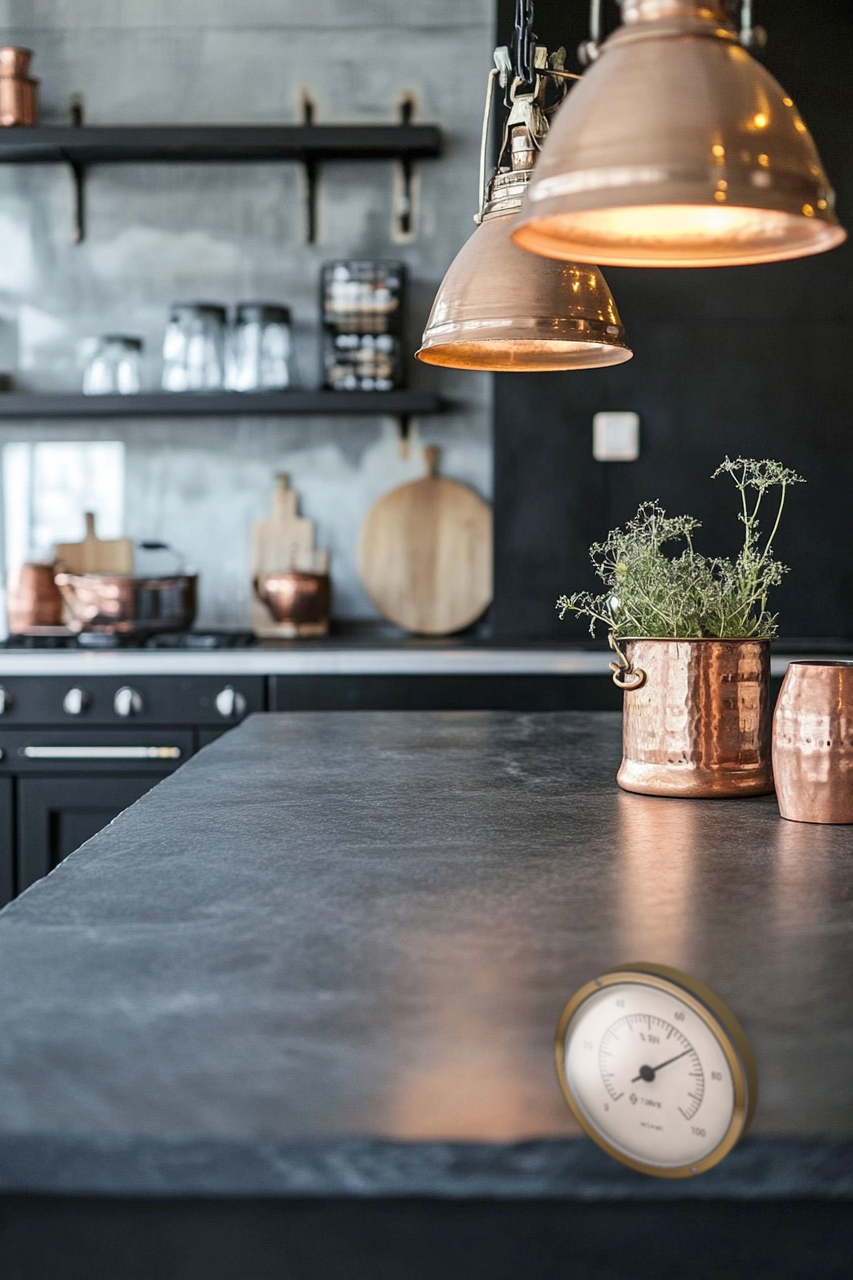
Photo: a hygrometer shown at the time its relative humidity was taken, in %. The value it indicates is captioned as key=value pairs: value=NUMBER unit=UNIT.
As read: value=70 unit=%
